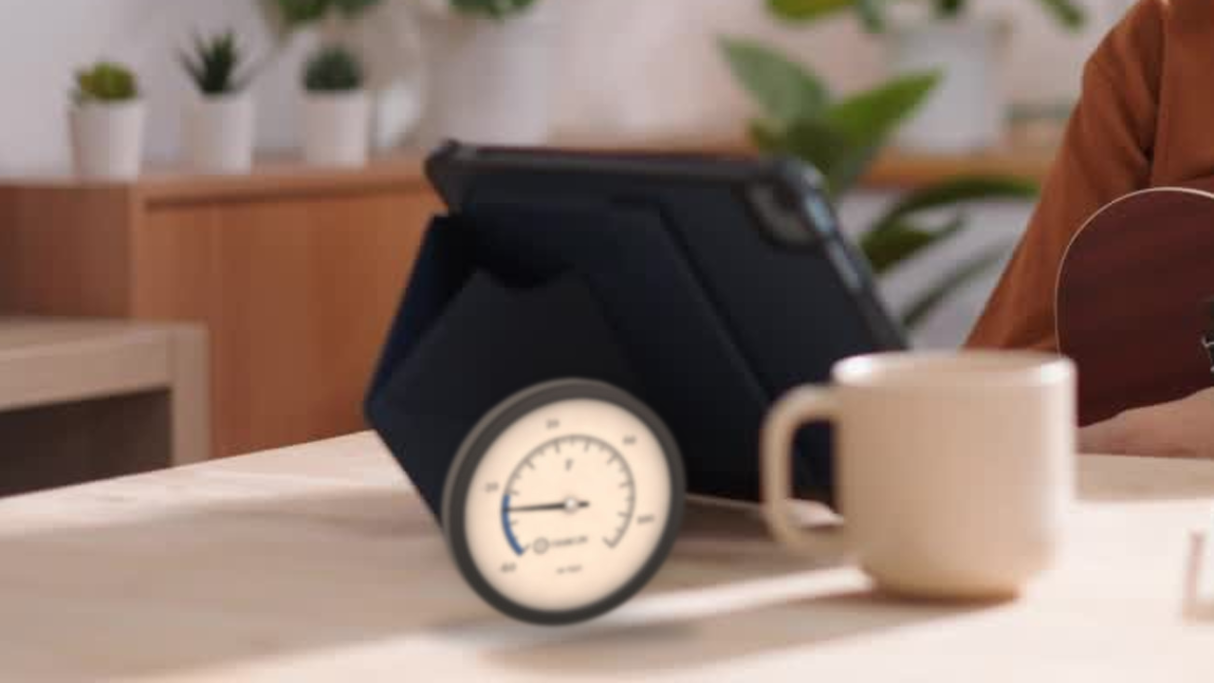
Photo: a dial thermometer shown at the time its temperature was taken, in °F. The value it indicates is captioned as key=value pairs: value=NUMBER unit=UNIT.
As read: value=-30 unit=°F
